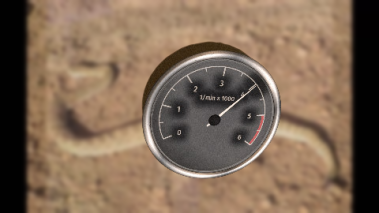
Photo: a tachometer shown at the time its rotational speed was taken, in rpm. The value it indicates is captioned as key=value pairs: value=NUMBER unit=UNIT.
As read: value=4000 unit=rpm
